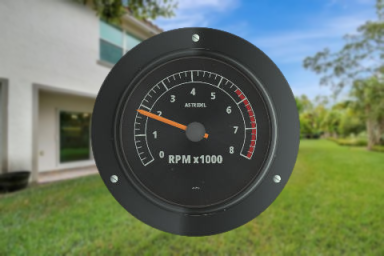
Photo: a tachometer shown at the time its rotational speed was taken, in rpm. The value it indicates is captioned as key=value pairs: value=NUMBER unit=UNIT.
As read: value=1800 unit=rpm
